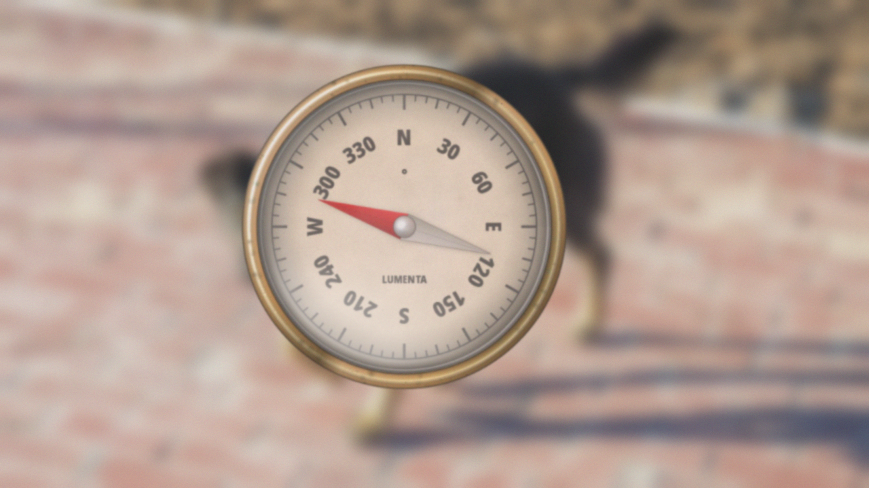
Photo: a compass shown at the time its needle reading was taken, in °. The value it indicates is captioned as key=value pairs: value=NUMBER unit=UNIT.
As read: value=287.5 unit=°
